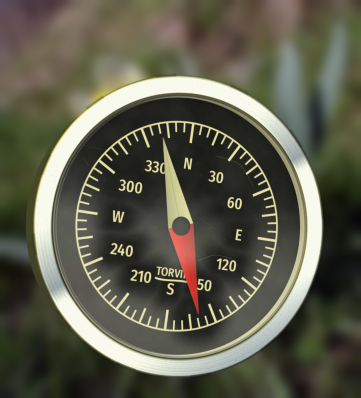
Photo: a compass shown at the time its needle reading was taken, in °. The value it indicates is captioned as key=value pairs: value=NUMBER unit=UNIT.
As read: value=160 unit=°
